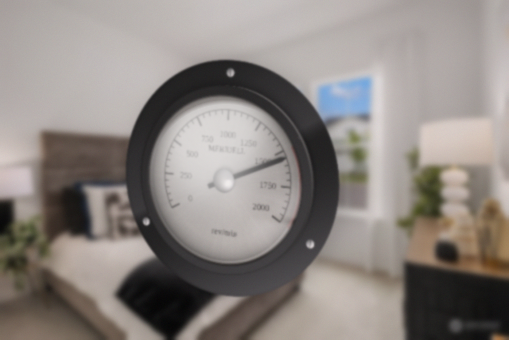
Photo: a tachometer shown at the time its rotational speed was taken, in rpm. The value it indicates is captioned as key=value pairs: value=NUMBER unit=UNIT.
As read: value=1550 unit=rpm
